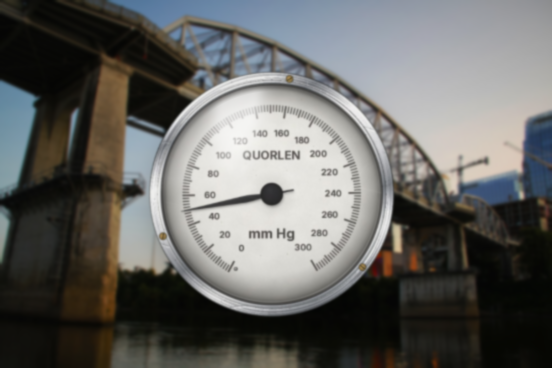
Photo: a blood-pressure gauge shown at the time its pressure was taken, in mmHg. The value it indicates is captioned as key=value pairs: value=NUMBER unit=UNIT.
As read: value=50 unit=mmHg
